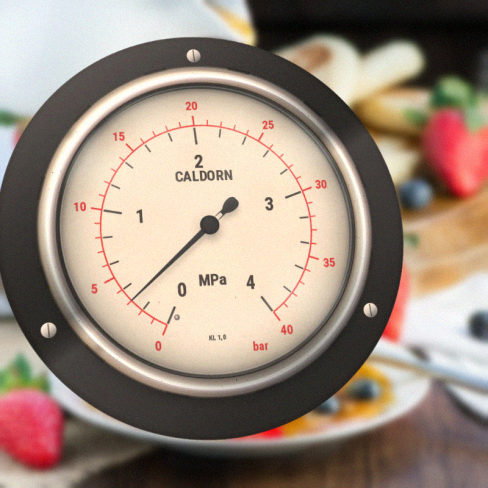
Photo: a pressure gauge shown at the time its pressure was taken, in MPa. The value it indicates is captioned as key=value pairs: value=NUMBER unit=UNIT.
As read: value=0.3 unit=MPa
